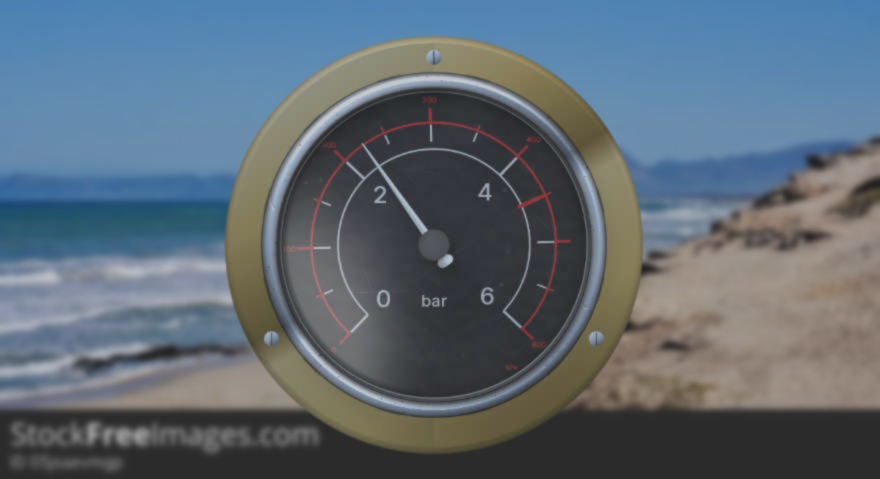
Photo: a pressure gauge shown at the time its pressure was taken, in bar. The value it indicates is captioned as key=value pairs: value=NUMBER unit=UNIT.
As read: value=2.25 unit=bar
